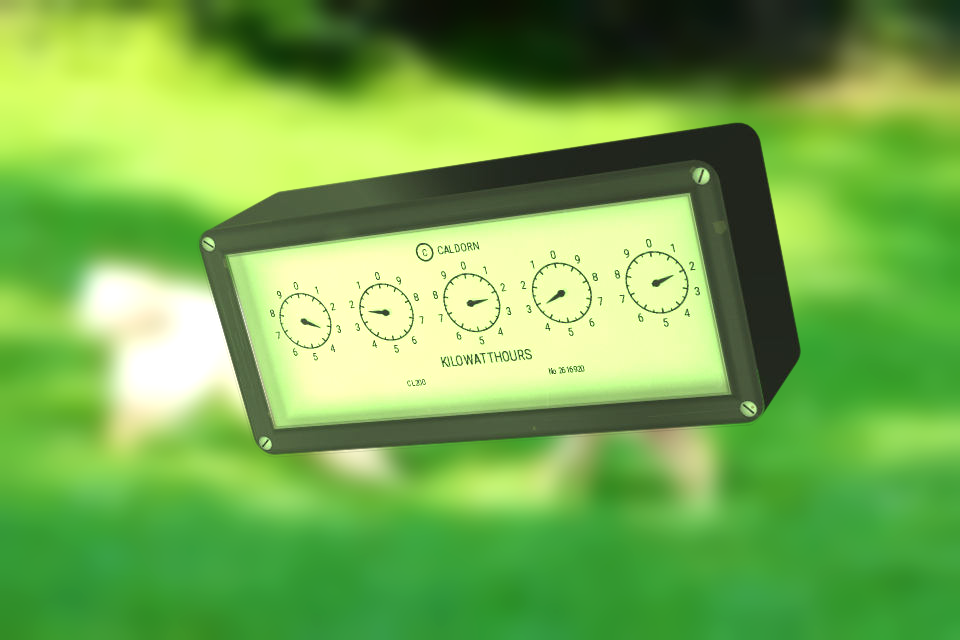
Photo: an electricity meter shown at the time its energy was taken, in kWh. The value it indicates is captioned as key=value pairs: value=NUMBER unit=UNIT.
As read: value=32232 unit=kWh
